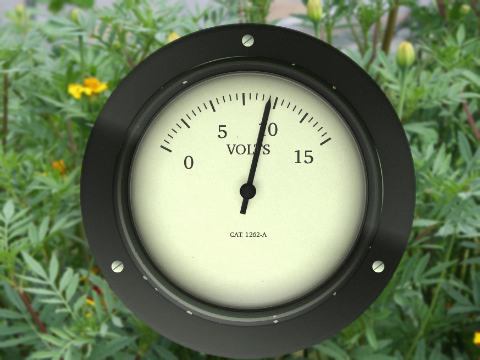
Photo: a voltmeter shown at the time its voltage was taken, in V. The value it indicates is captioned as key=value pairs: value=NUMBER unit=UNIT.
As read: value=9.5 unit=V
